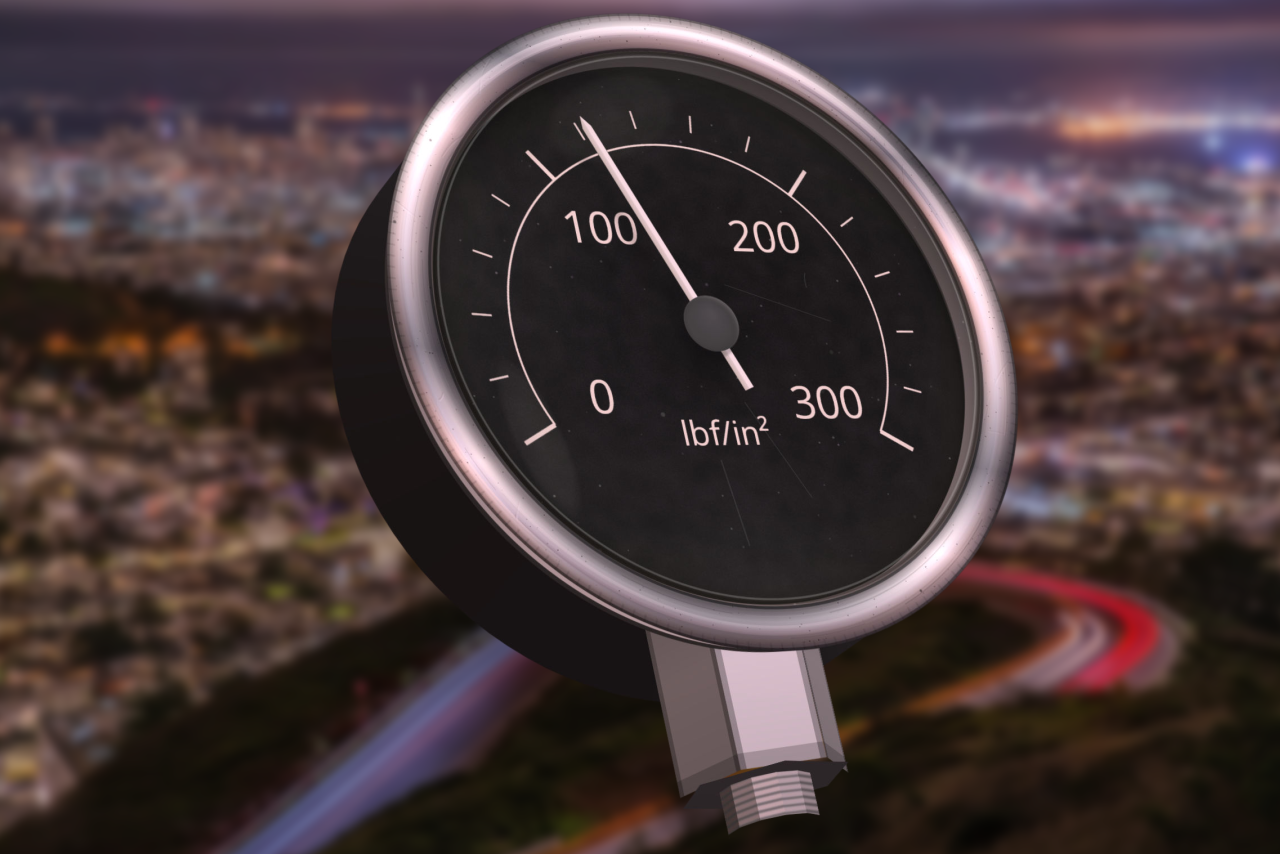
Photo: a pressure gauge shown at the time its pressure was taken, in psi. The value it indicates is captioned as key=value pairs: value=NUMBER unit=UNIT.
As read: value=120 unit=psi
